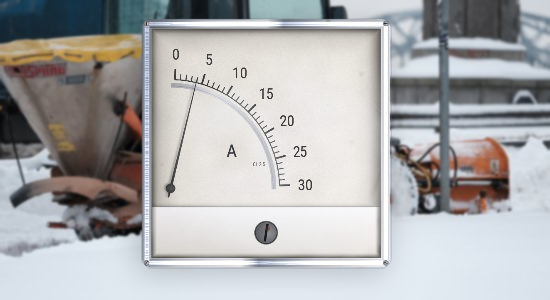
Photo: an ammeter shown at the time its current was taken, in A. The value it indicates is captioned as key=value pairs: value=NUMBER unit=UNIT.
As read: value=4 unit=A
